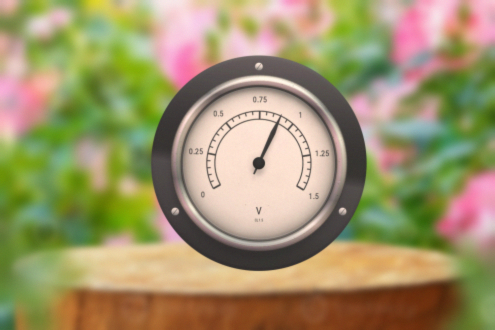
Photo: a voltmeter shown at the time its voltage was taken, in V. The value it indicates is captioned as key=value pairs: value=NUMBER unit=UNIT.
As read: value=0.9 unit=V
